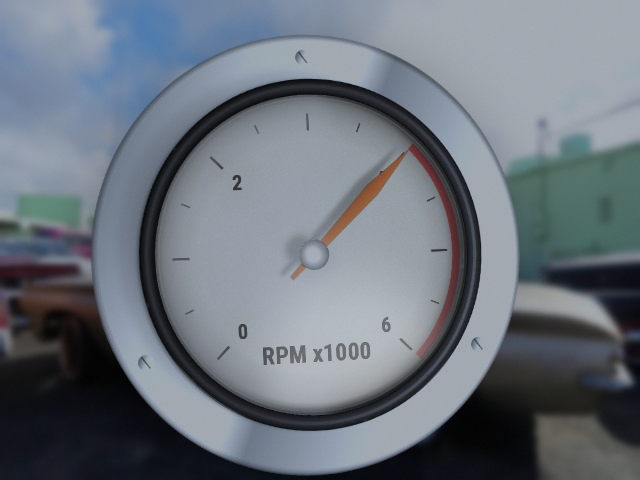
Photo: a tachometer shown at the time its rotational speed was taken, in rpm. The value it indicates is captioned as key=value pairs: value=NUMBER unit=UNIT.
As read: value=4000 unit=rpm
